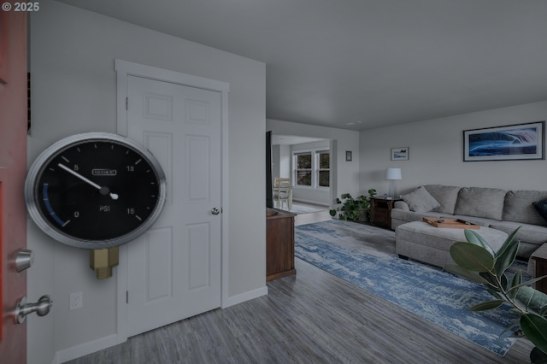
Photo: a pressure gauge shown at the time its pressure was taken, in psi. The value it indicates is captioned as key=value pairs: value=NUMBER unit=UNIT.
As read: value=4.5 unit=psi
